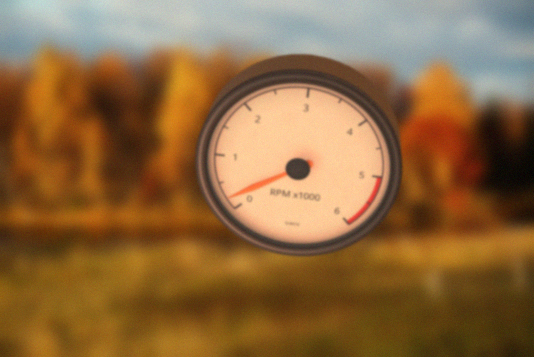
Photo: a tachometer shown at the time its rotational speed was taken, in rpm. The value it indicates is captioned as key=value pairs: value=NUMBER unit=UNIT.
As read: value=250 unit=rpm
